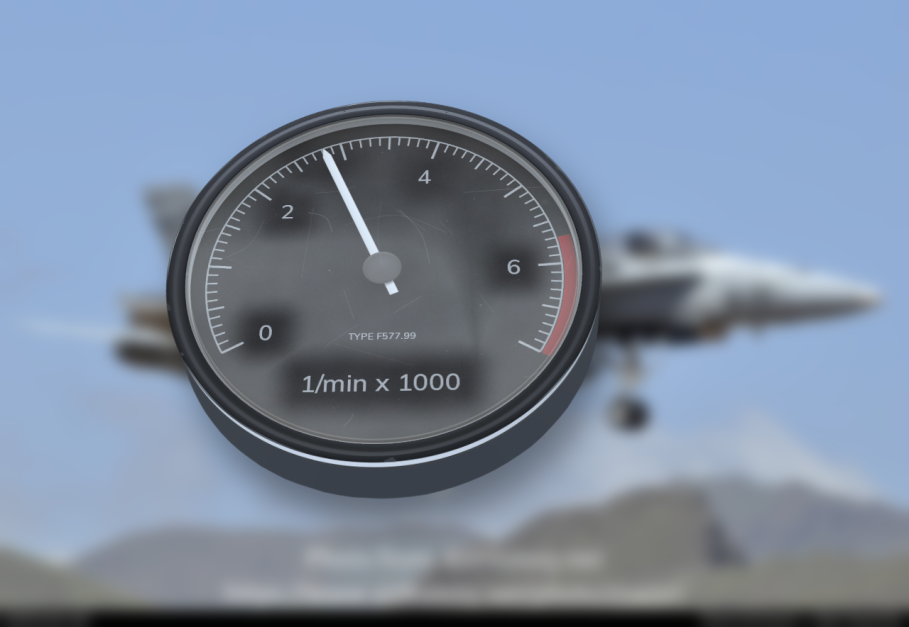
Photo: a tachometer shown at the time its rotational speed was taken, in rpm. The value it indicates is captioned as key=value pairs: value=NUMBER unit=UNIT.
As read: value=2800 unit=rpm
